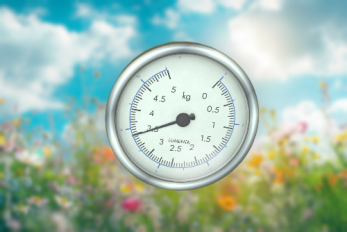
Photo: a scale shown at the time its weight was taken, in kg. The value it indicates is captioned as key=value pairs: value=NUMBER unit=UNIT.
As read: value=3.5 unit=kg
